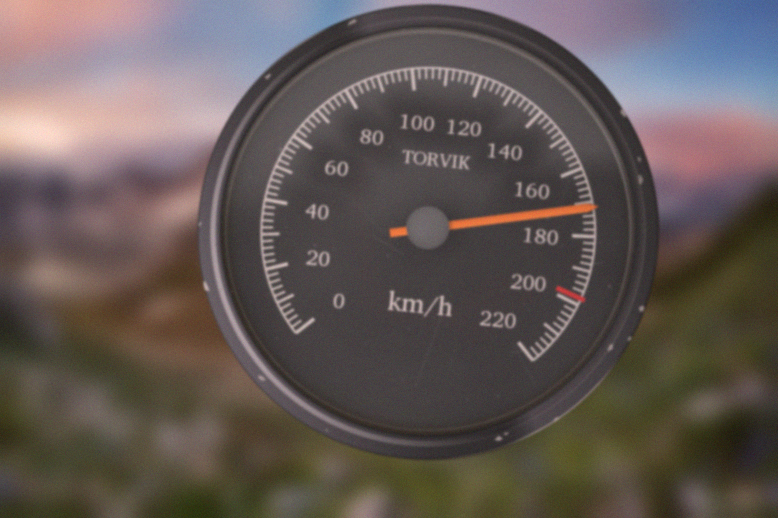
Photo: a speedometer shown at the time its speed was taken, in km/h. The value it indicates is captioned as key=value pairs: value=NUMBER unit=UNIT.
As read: value=172 unit=km/h
